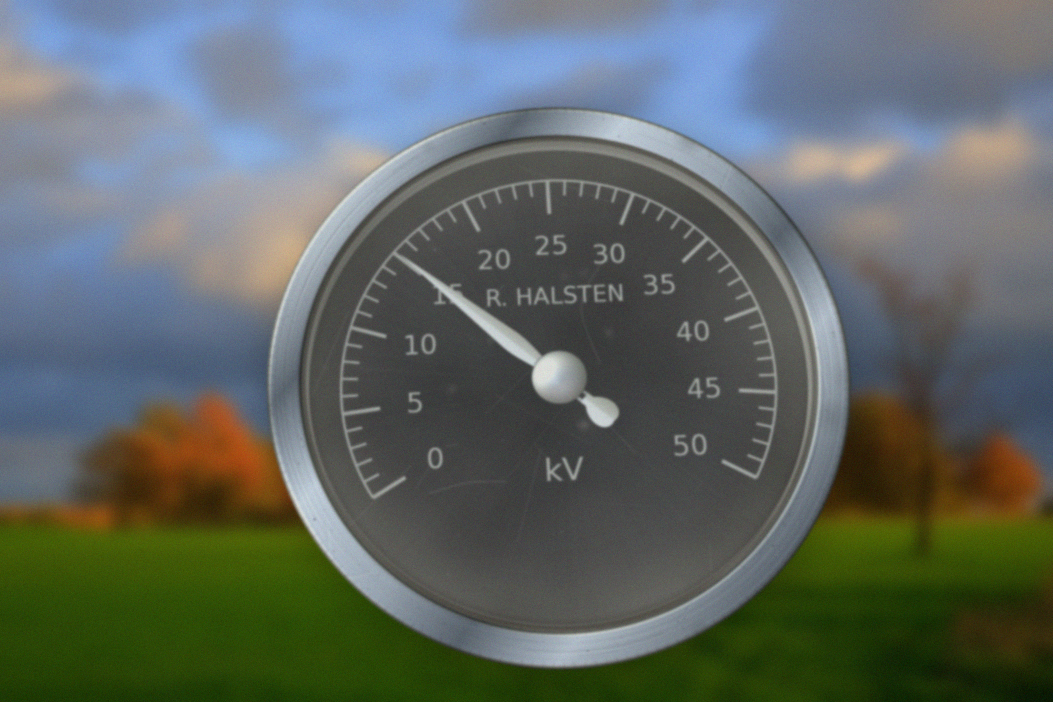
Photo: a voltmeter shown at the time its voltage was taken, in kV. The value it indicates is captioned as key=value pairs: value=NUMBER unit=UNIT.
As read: value=15 unit=kV
